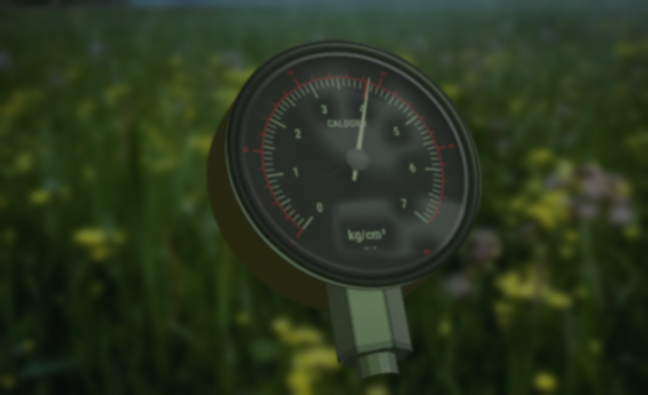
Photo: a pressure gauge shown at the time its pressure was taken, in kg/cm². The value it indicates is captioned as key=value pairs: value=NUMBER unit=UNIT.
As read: value=4 unit=kg/cm²
